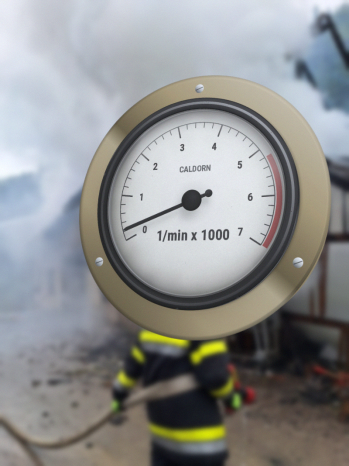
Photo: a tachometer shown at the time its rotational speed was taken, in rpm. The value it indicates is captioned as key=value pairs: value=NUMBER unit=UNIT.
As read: value=200 unit=rpm
